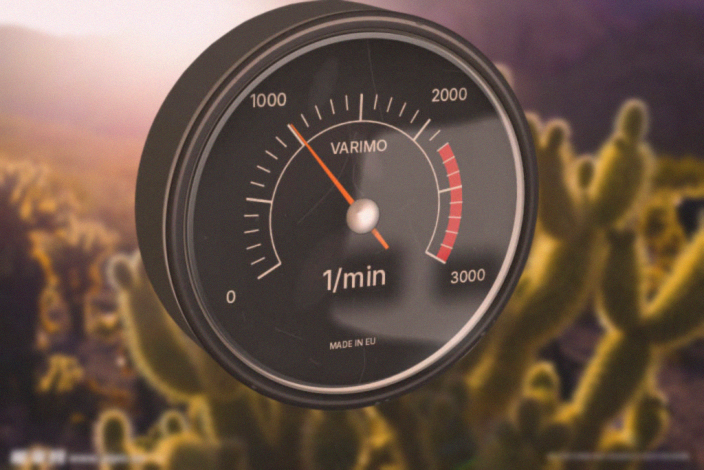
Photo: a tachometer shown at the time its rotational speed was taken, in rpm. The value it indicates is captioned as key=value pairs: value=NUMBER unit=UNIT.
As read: value=1000 unit=rpm
